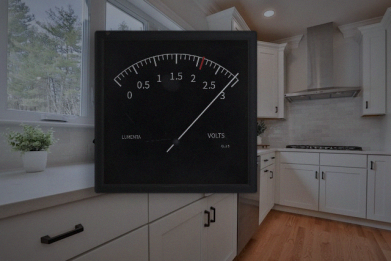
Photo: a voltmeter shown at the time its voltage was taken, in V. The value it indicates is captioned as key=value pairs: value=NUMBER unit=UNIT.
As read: value=2.9 unit=V
